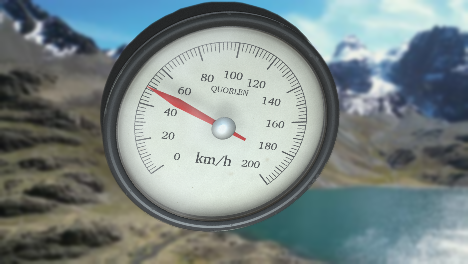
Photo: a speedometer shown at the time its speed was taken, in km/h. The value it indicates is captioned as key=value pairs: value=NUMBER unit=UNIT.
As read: value=50 unit=km/h
